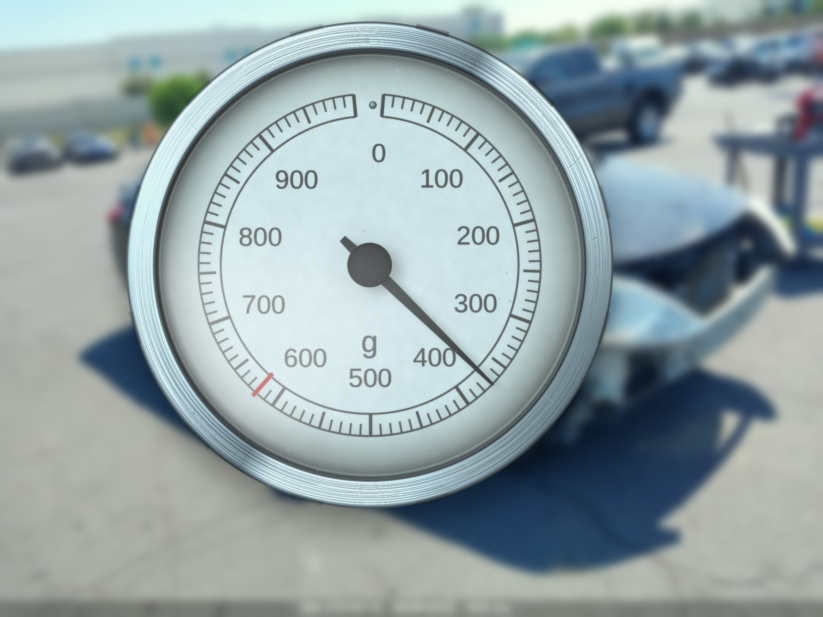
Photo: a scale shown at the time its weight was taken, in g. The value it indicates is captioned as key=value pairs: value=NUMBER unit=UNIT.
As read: value=370 unit=g
